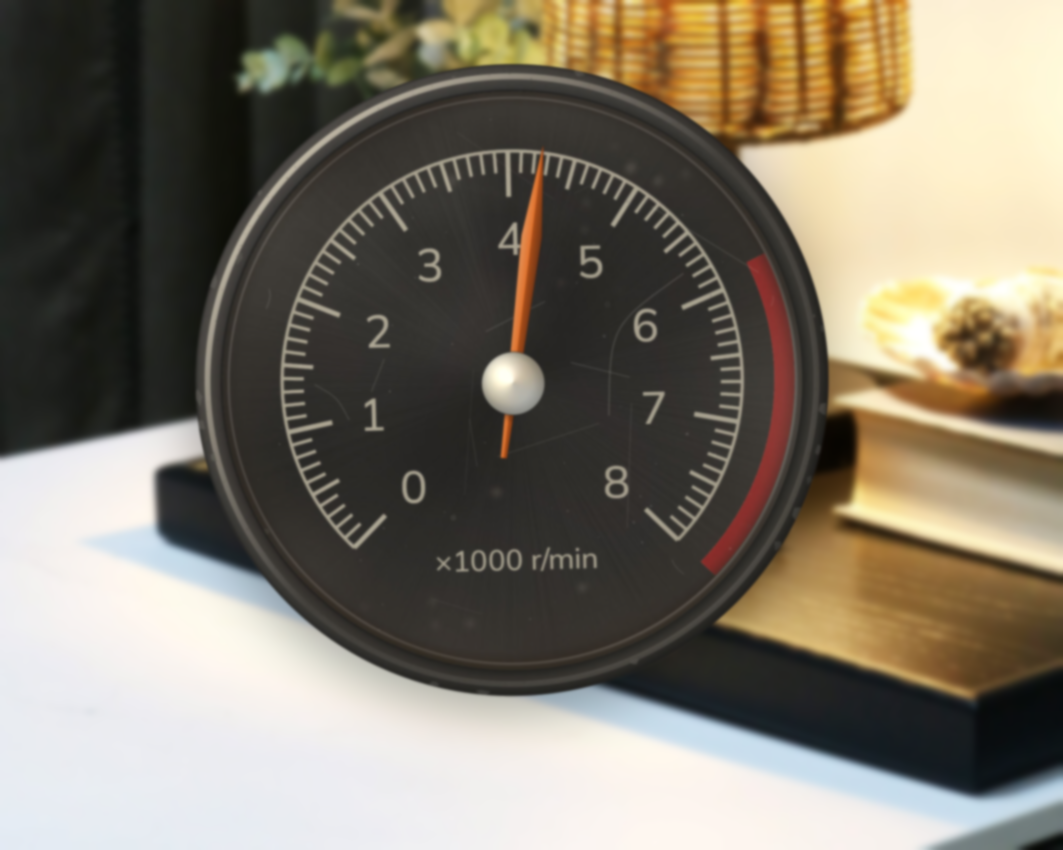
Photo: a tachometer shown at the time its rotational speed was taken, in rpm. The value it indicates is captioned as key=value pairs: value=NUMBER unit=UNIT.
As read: value=4250 unit=rpm
